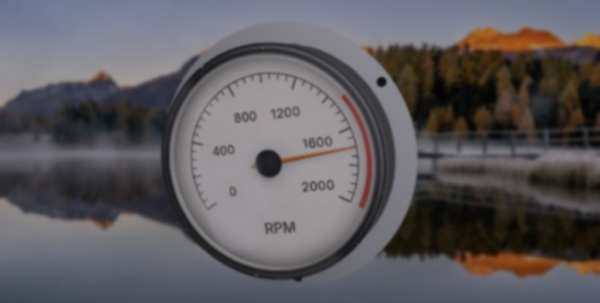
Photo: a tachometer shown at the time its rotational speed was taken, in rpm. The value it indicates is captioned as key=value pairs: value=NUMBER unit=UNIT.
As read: value=1700 unit=rpm
